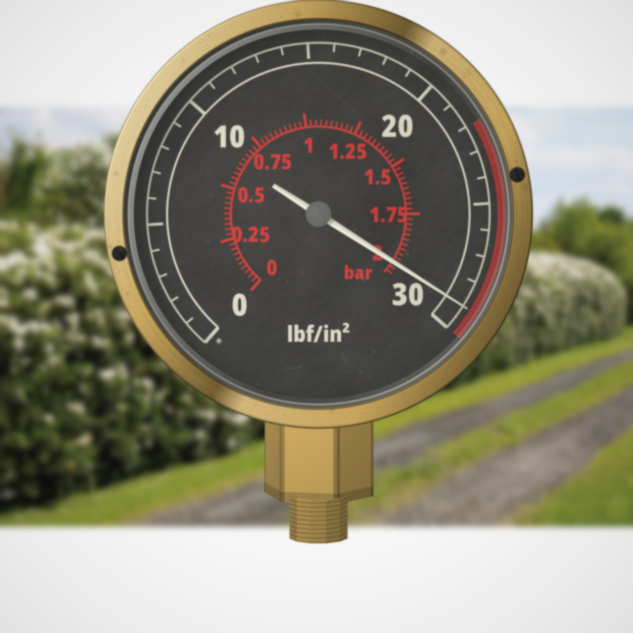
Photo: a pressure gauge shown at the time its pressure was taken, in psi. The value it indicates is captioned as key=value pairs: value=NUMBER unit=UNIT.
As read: value=29 unit=psi
